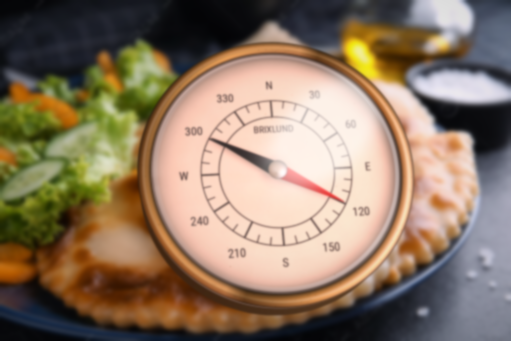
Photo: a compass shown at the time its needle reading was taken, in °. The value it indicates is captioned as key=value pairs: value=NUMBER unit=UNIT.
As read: value=120 unit=°
